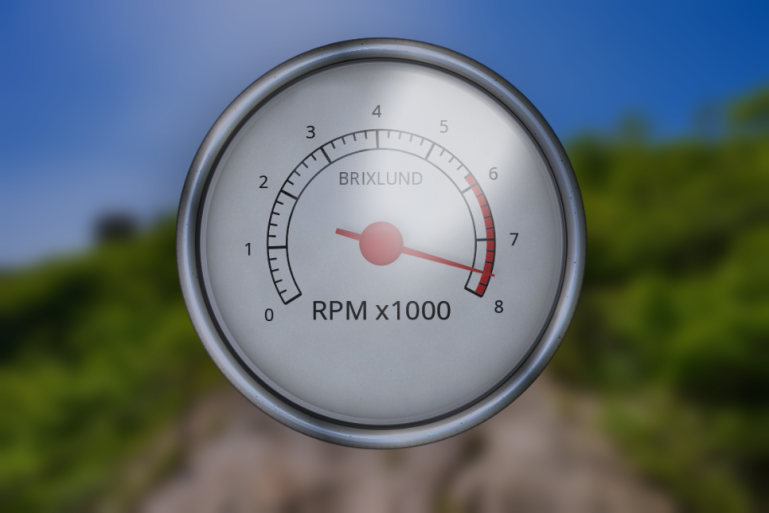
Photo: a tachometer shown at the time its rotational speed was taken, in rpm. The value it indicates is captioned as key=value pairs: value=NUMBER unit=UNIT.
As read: value=7600 unit=rpm
